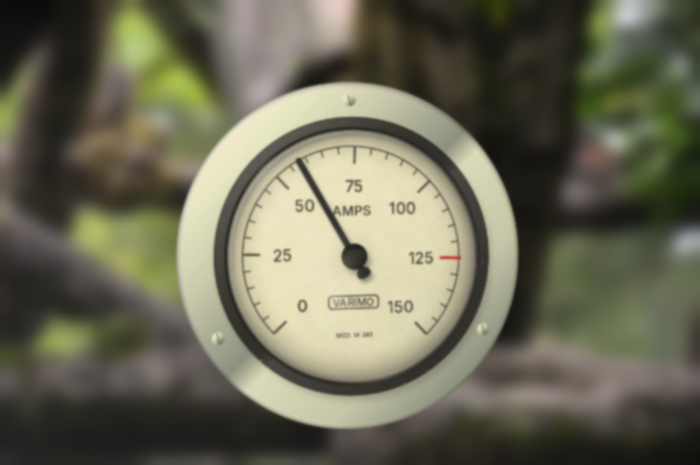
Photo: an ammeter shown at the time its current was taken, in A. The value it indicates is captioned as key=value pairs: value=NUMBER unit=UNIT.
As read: value=57.5 unit=A
